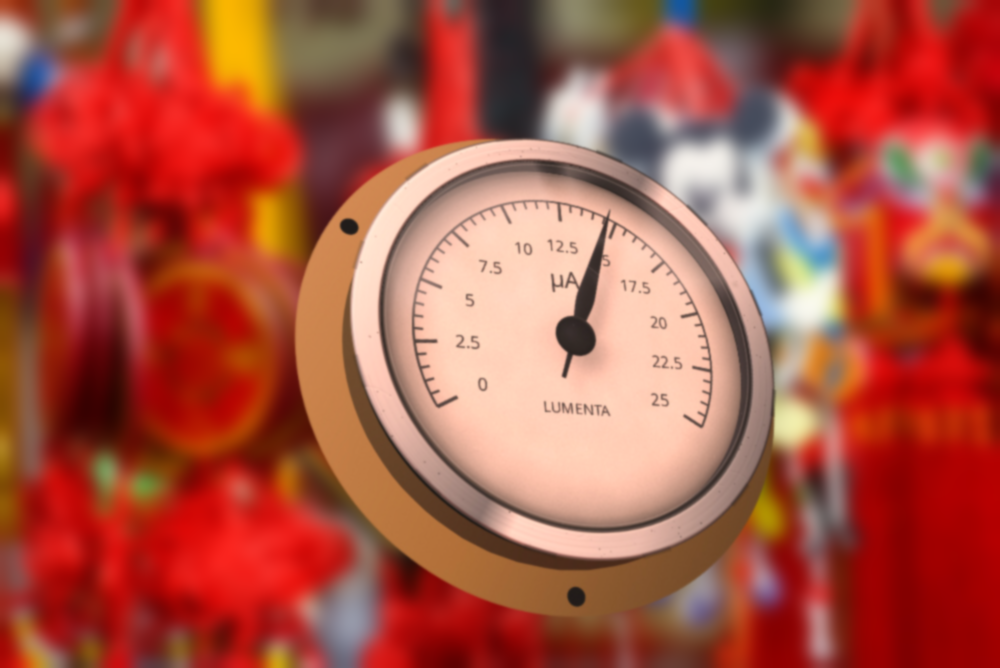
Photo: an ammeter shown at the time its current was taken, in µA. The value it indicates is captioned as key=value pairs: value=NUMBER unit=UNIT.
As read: value=14.5 unit=µA
